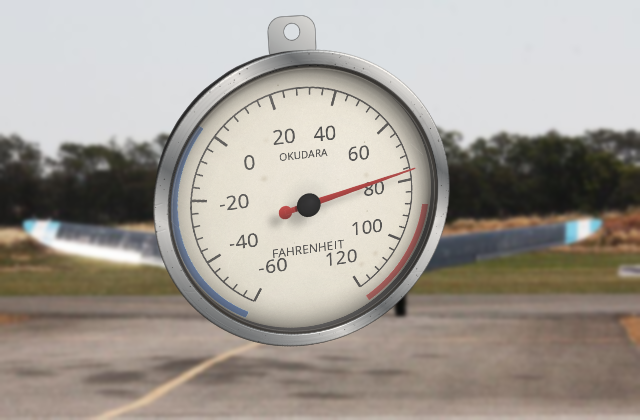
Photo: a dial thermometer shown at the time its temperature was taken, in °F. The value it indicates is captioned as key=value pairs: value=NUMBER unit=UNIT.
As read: value=76 unit=°F
